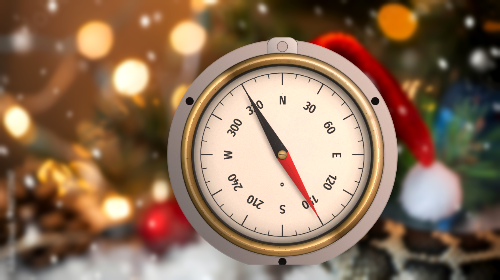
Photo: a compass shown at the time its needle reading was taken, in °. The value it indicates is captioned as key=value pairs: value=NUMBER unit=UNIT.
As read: value=150 unit=°
